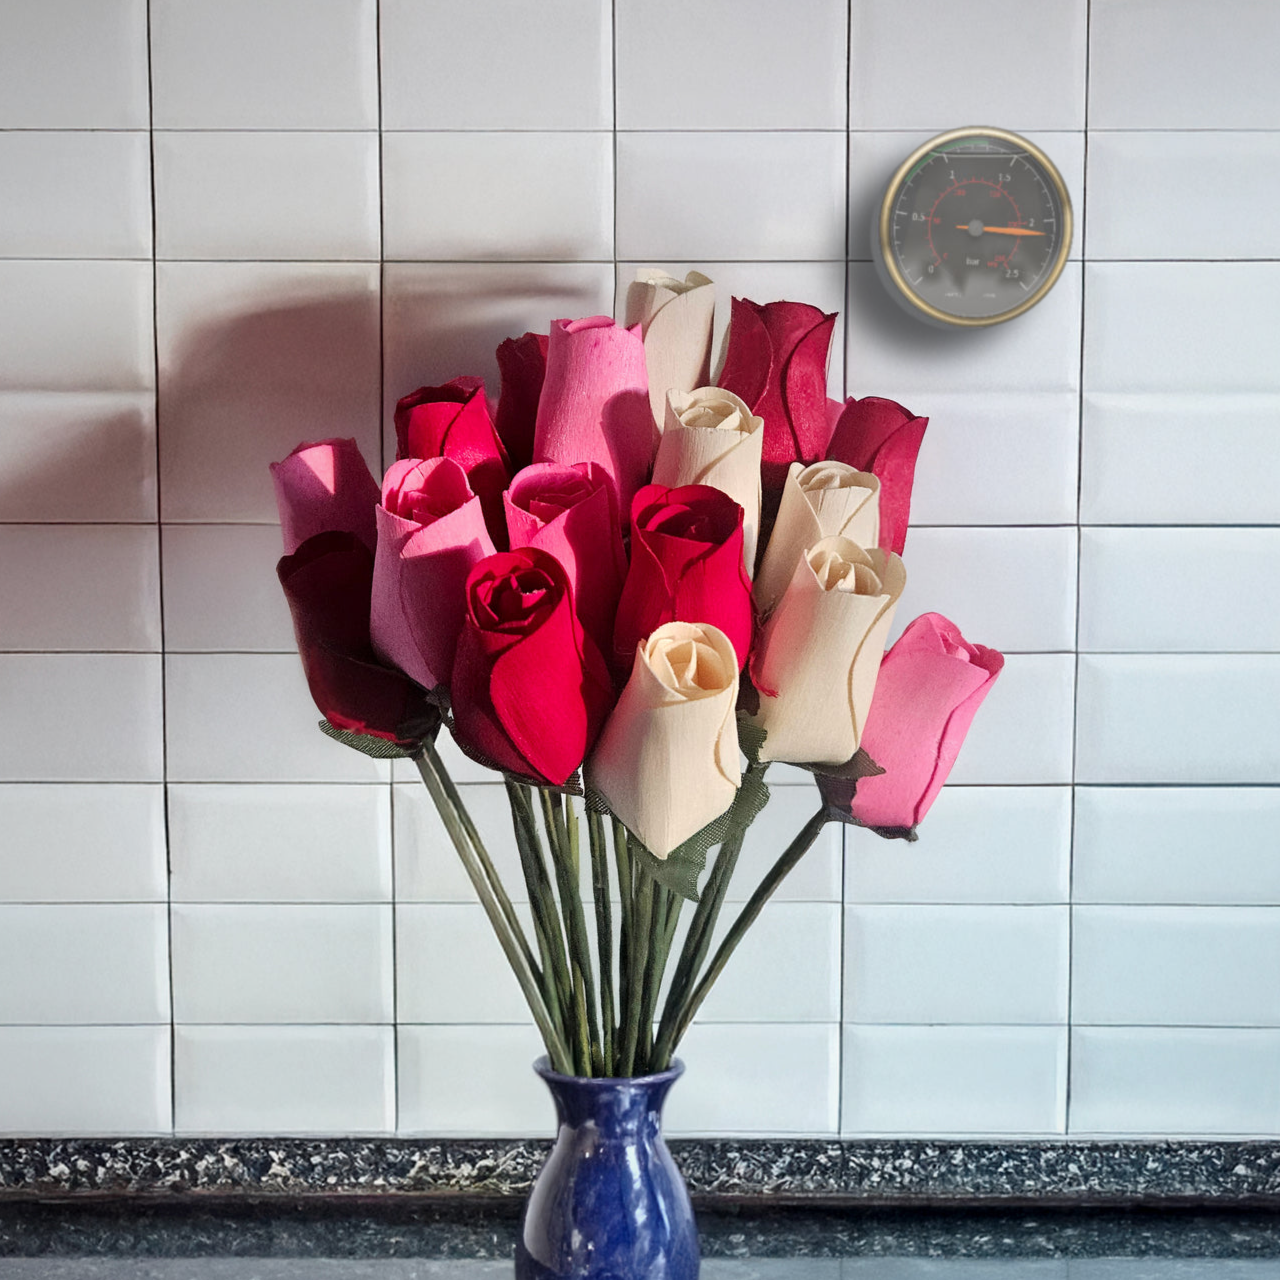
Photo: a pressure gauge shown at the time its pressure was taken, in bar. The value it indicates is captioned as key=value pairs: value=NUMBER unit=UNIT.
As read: value=2.1 unit=bar
